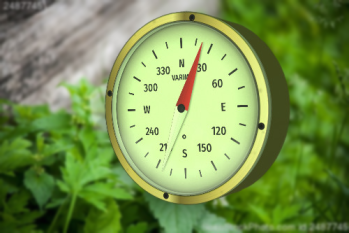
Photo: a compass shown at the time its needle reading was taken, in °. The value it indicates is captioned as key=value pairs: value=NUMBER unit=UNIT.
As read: value=22.5 unit=°
